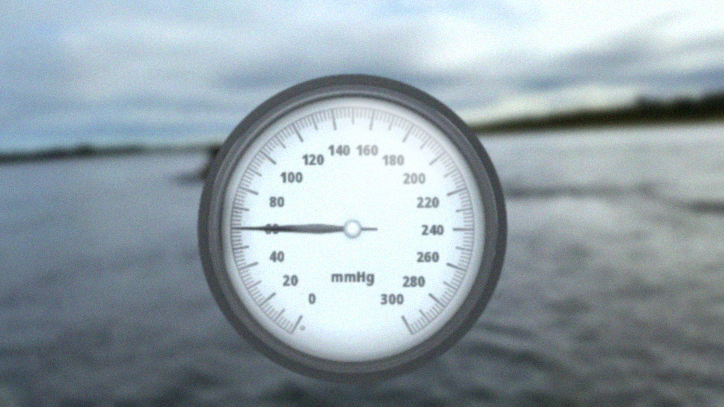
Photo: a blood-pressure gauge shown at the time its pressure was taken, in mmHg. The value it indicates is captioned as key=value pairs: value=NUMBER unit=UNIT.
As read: value=60 unit=mmHg
